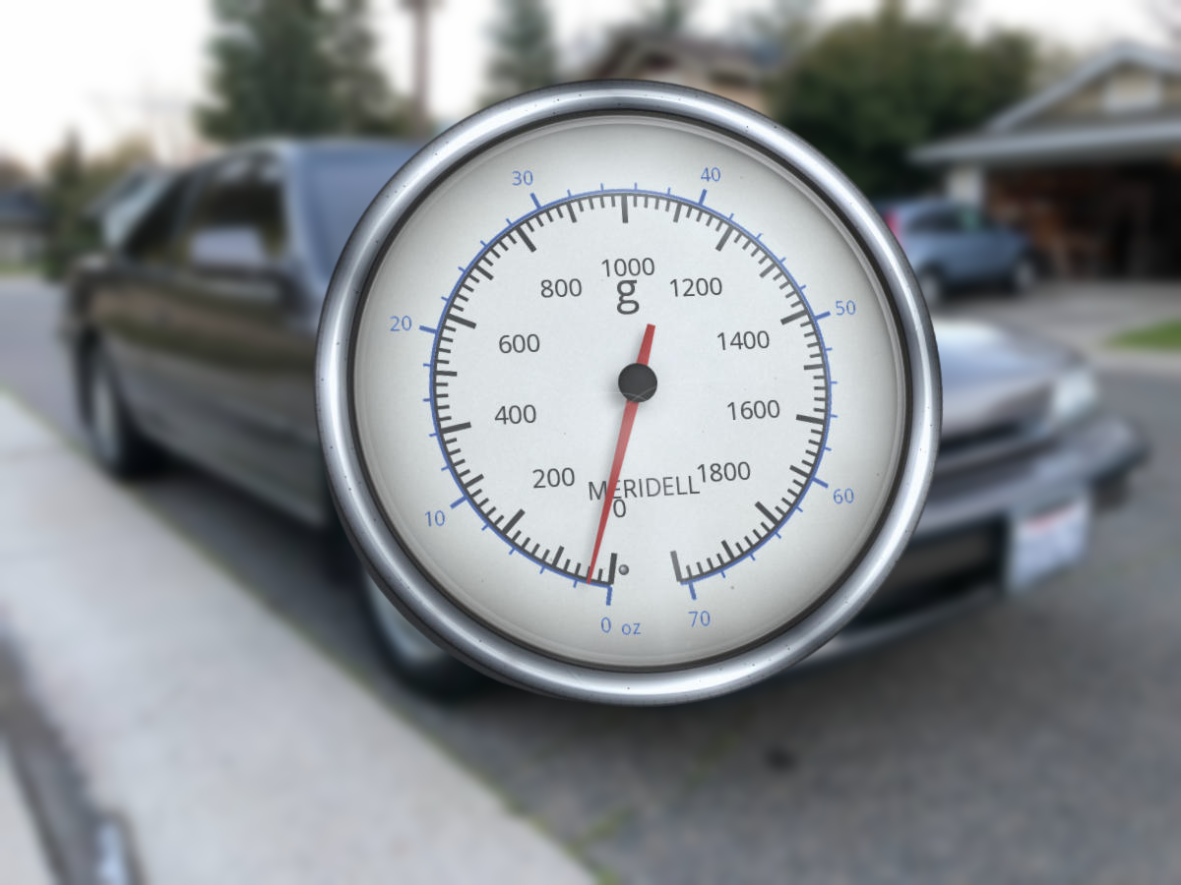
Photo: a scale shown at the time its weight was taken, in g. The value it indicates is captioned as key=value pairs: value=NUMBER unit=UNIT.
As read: value=40 unit=g
